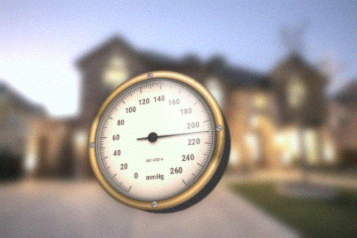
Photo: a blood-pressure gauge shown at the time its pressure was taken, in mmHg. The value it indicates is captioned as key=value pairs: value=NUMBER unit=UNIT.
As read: value=210 unit=mmHg
